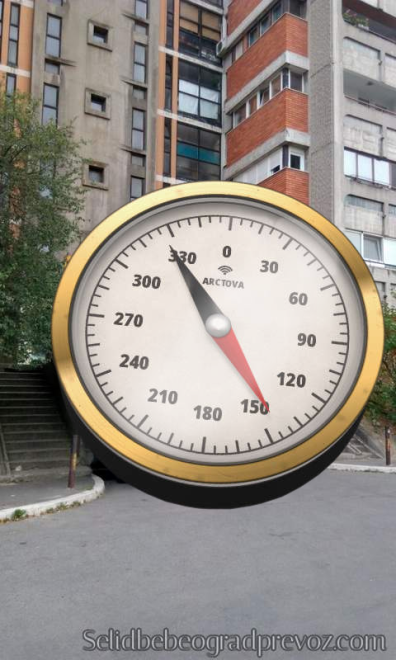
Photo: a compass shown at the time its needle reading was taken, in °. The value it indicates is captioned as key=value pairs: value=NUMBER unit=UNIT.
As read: value=145 unit=°
